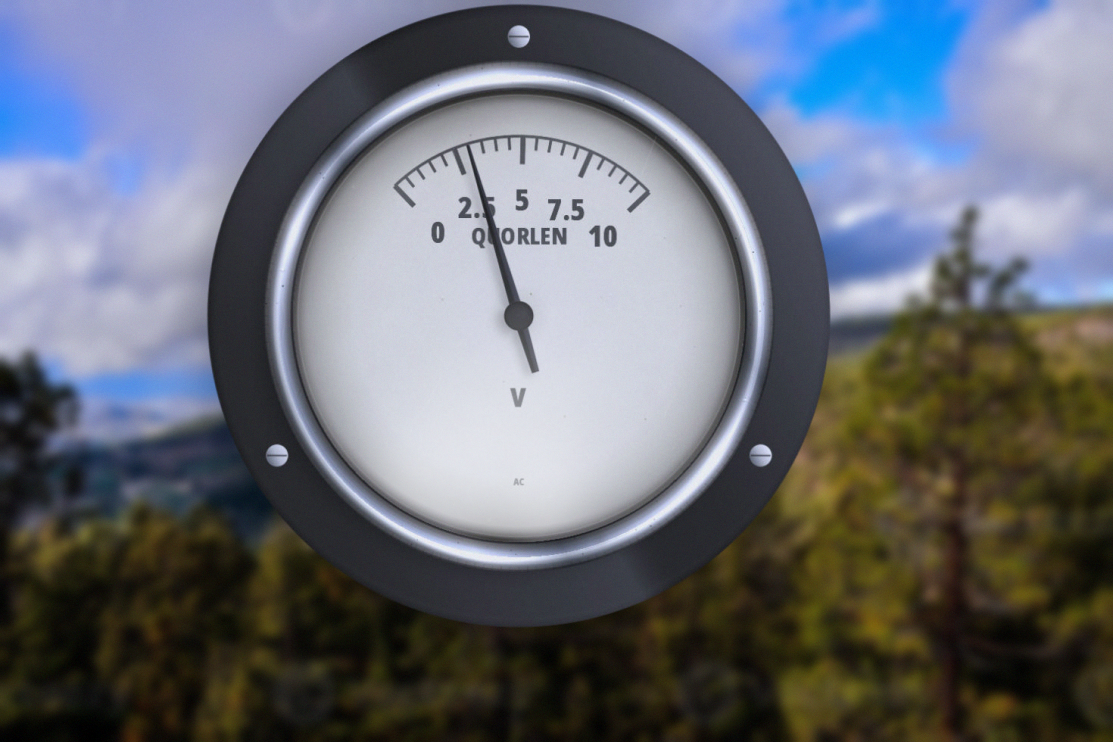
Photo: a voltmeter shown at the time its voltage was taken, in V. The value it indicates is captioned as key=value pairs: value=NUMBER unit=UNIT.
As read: value=3 unit=V
